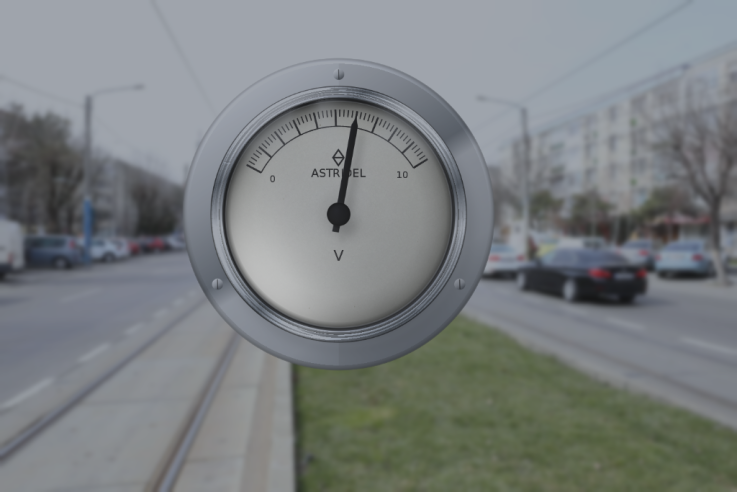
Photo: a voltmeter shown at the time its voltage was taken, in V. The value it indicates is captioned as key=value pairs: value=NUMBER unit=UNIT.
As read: value=6 unit=V
